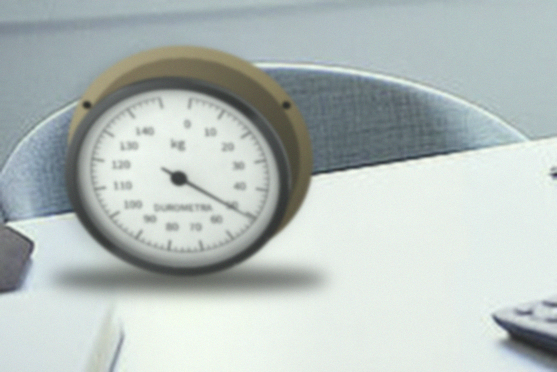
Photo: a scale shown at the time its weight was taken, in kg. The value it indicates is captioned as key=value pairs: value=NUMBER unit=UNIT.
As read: value=50 unit=kg
